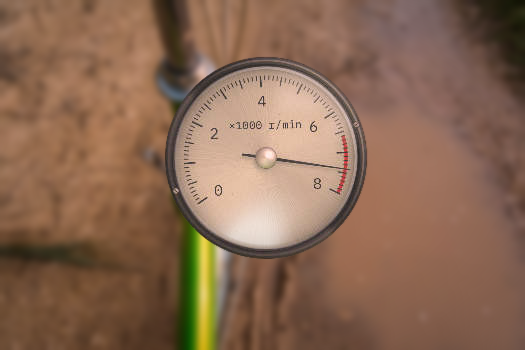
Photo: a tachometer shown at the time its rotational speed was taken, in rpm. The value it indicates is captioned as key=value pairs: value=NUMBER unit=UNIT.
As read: value=7400 unit=rpm
